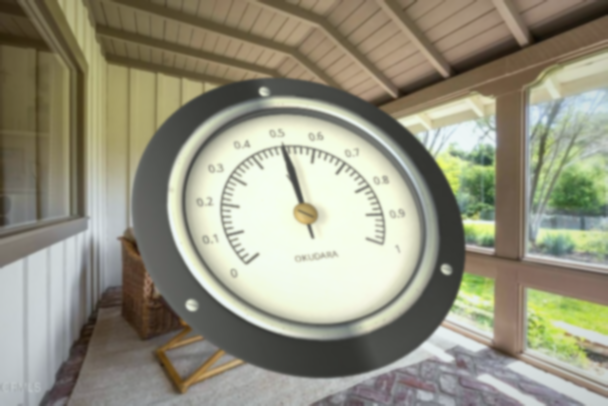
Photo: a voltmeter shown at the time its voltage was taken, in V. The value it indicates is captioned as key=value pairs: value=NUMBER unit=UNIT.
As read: value=0.5 unit=V
